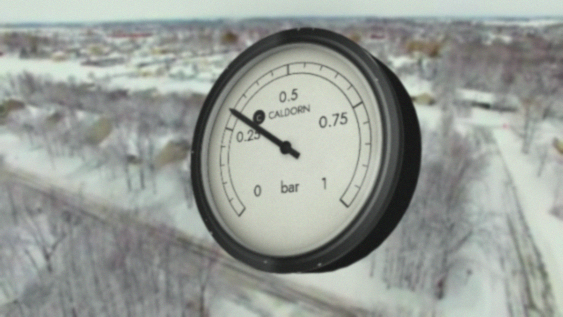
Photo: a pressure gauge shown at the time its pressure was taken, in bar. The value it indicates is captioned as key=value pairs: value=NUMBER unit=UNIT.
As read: value=0.3 unit=bar
